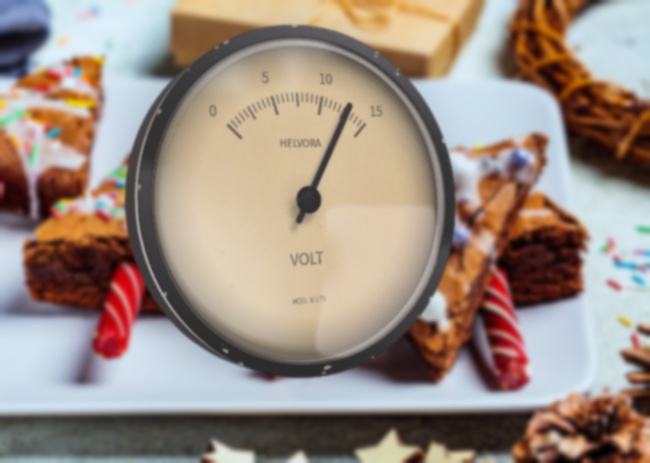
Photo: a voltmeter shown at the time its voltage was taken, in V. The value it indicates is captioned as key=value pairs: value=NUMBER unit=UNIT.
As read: value=12.5 unit=V
